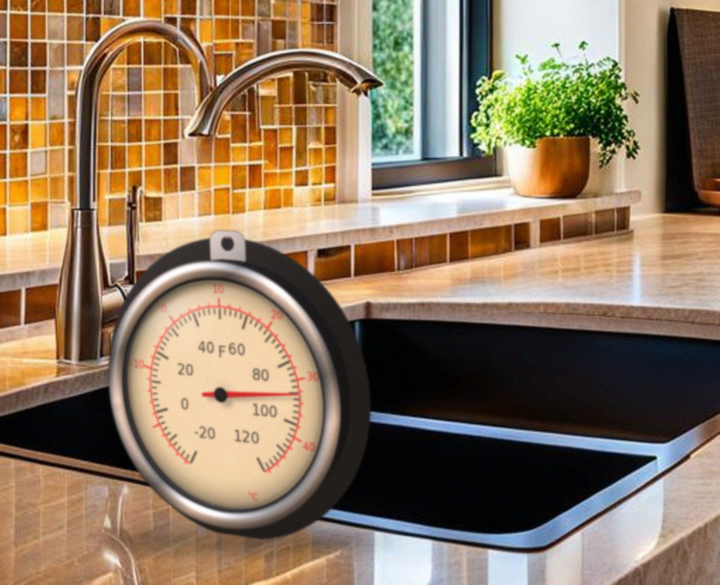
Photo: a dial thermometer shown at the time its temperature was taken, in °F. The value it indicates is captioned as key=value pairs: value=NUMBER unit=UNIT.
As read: value=90 unit=°F
